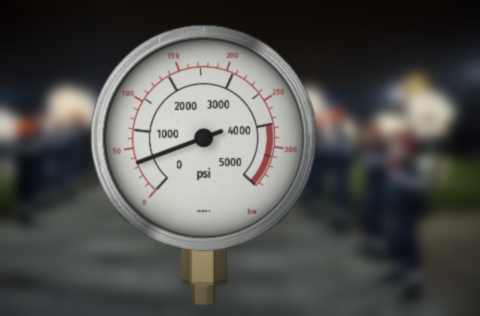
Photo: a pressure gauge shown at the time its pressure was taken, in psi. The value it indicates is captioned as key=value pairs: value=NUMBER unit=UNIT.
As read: value=500 unit=psi
